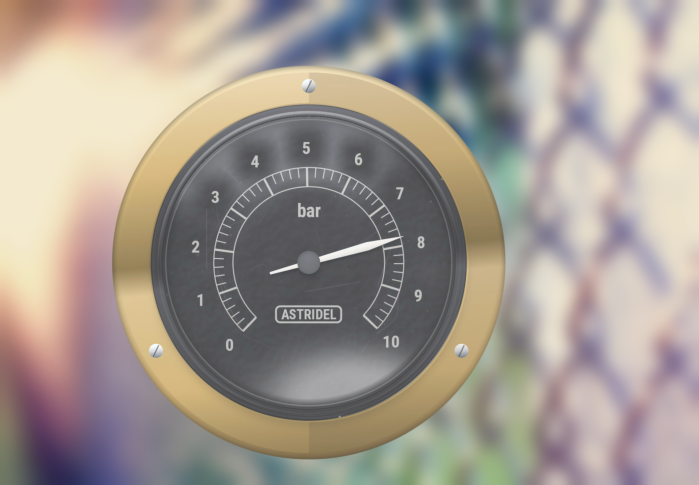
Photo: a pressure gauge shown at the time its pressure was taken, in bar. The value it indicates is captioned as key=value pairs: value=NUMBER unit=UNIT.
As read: value=7.8 unit=bar
